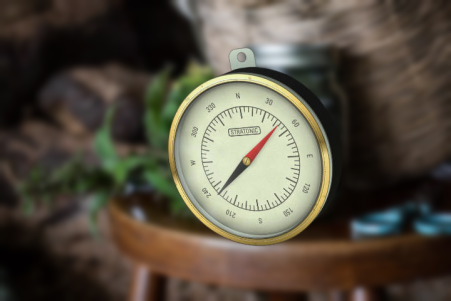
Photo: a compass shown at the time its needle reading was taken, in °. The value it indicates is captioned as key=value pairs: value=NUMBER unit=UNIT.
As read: value=50 unit=°
